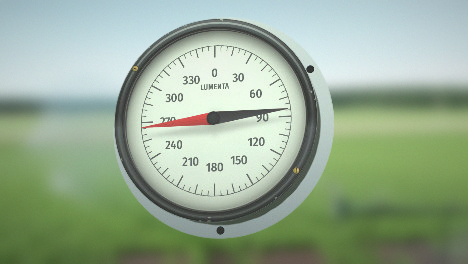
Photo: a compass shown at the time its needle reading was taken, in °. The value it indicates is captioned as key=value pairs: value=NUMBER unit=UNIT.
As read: value=265 unit=°
